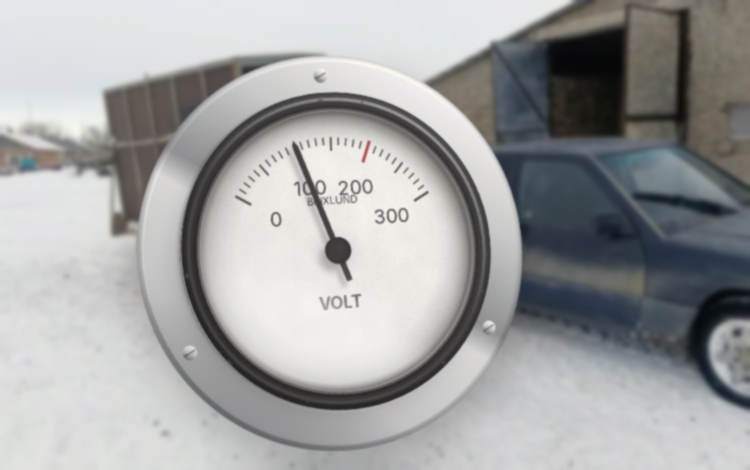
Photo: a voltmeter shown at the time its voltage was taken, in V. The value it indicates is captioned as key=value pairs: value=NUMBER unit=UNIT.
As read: value=100 unit=V
